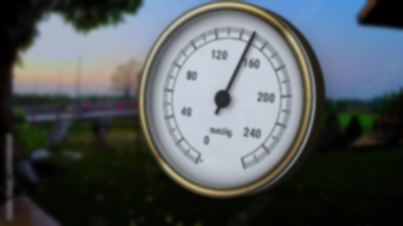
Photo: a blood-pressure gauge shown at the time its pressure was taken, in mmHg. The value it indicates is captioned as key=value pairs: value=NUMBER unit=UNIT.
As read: value=150 unit=mmHg
